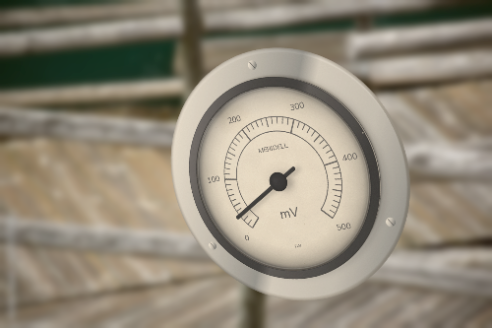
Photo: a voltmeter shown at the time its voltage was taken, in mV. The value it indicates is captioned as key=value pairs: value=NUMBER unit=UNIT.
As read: value=30 unit=mV
